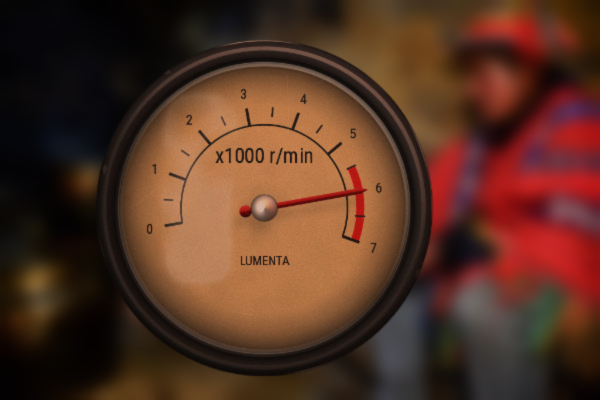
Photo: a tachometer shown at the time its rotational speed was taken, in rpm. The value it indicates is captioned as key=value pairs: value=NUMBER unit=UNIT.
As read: value=6000 unit=rpm
